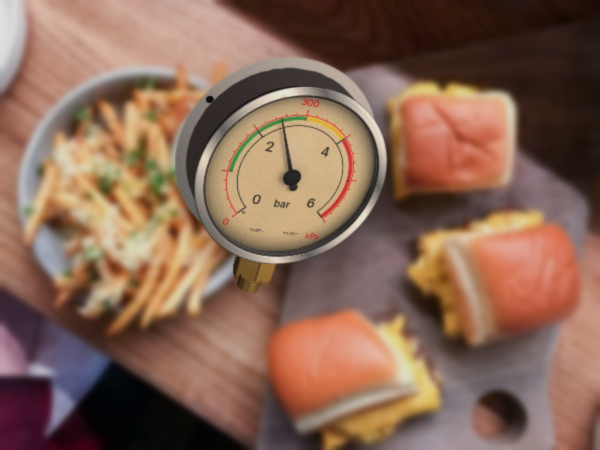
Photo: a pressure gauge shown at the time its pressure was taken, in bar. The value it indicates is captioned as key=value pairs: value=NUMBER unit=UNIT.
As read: value=2.5 unit=bar
